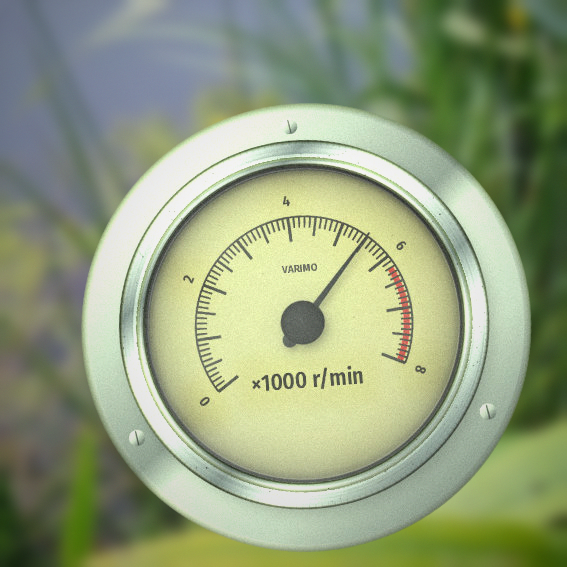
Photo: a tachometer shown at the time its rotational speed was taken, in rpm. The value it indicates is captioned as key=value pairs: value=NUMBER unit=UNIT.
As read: value=5500 unit=rpm
